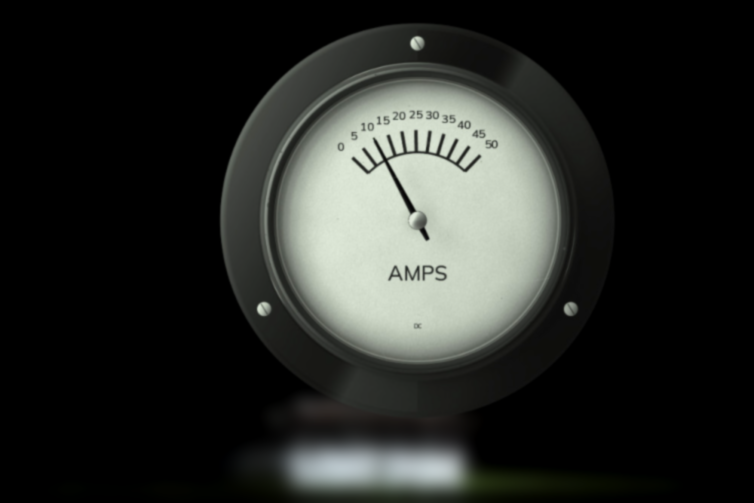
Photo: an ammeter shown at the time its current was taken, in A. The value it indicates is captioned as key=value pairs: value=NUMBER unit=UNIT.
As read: value=10 unit=A
